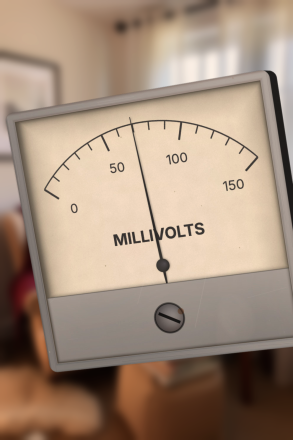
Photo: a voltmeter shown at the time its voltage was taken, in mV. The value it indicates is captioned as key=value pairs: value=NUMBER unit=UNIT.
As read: value=70 unit=mV
